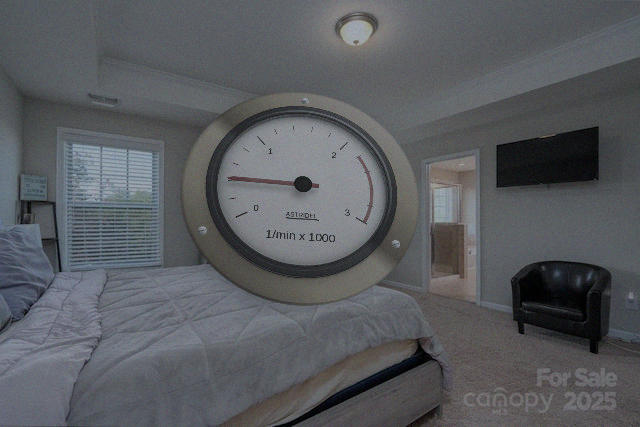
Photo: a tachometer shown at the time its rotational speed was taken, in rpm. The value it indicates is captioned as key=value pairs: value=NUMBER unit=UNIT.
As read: value=400 unit=rpm
